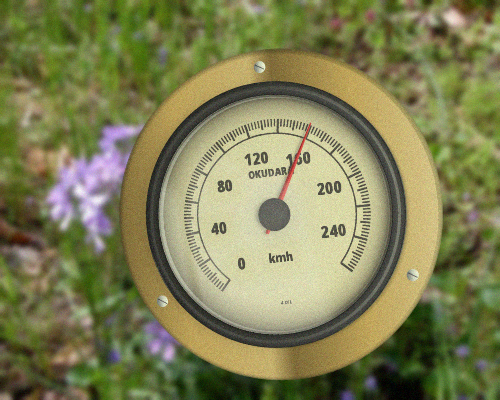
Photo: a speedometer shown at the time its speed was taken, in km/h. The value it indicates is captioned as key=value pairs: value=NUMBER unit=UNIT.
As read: value=160 unit=km/h
